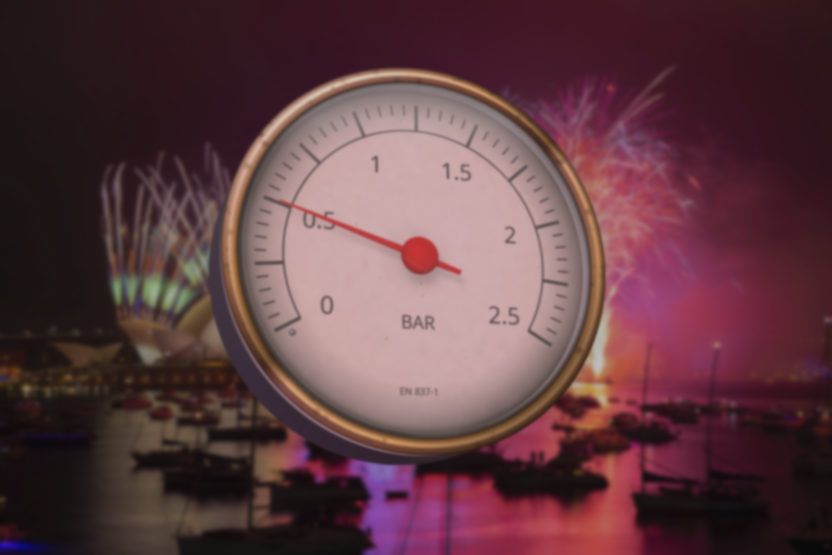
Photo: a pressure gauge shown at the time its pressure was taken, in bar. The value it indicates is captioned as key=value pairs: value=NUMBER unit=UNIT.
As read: value=0.5 unit=bar
